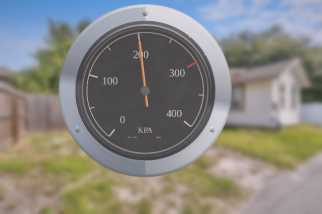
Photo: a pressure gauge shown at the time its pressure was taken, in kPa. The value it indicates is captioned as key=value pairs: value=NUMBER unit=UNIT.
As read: value=200 unit=kPa
